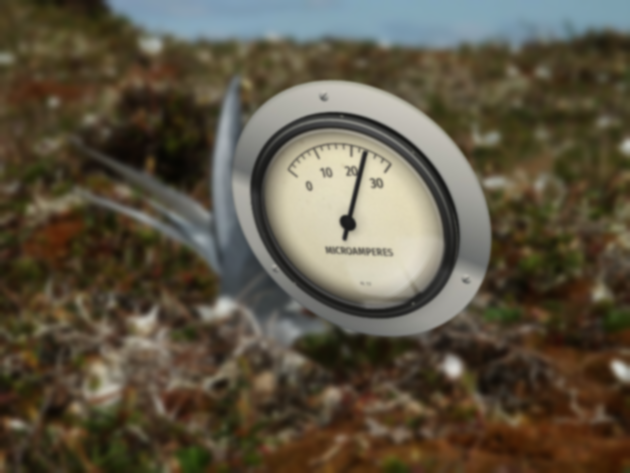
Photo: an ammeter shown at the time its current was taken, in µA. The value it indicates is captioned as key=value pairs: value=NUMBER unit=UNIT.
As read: value=24 unit=µA
